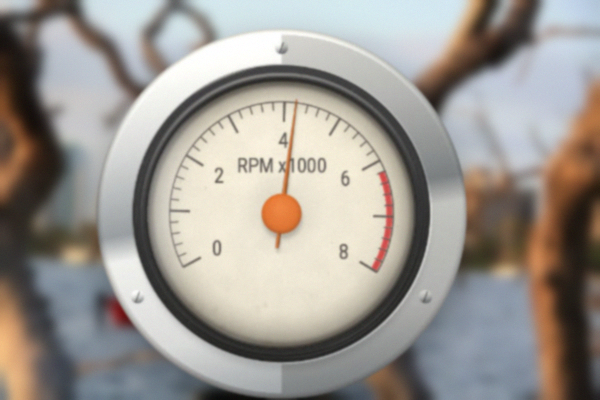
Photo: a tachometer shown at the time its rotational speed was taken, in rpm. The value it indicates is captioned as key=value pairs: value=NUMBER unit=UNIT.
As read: value=4200 unit=rpm
